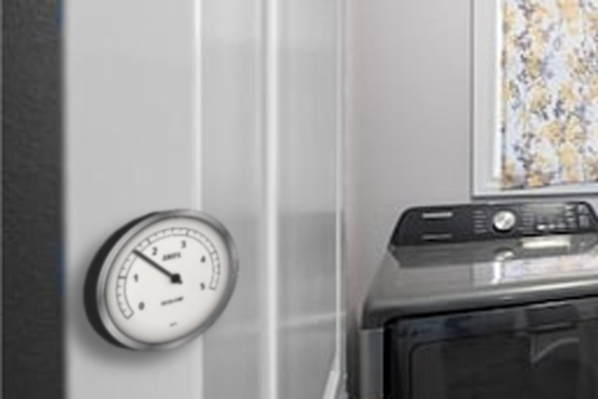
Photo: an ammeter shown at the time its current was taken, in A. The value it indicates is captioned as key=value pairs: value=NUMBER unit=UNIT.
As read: value=1.6 unit=A
